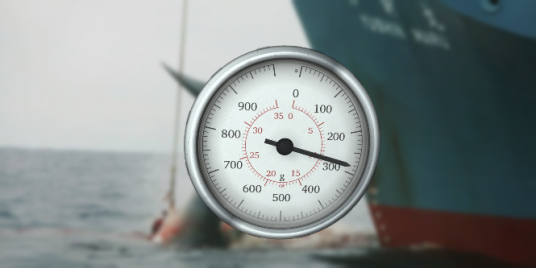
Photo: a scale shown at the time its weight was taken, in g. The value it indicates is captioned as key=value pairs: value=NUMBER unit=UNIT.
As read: value=280 unit=g
